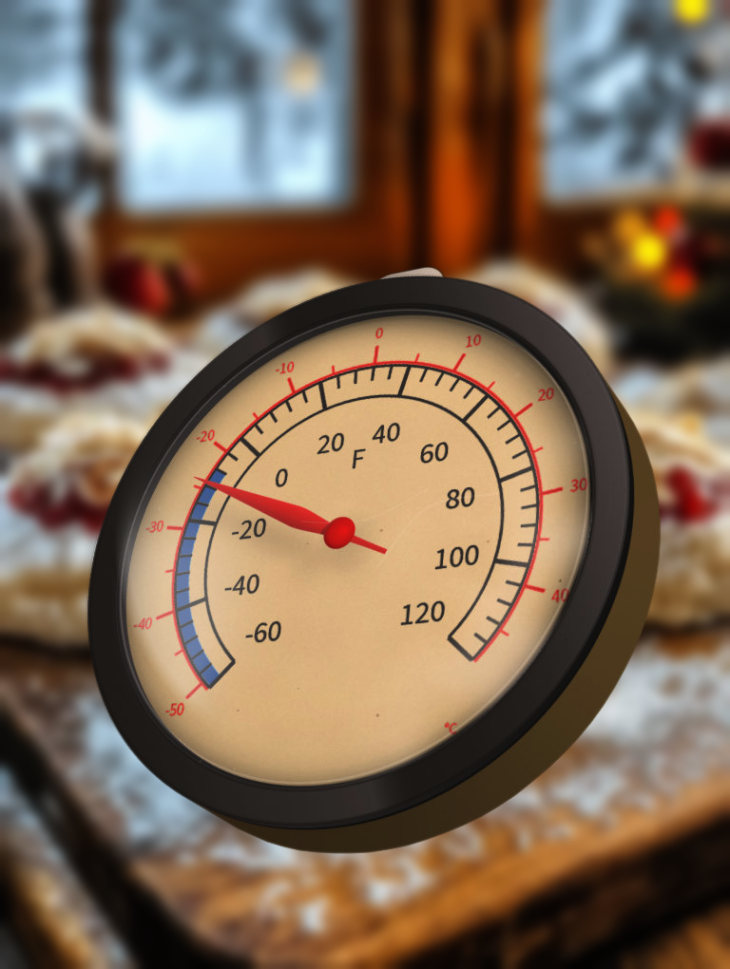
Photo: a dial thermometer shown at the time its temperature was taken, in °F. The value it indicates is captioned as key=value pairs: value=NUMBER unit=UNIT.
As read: value=-12 unit=°F
